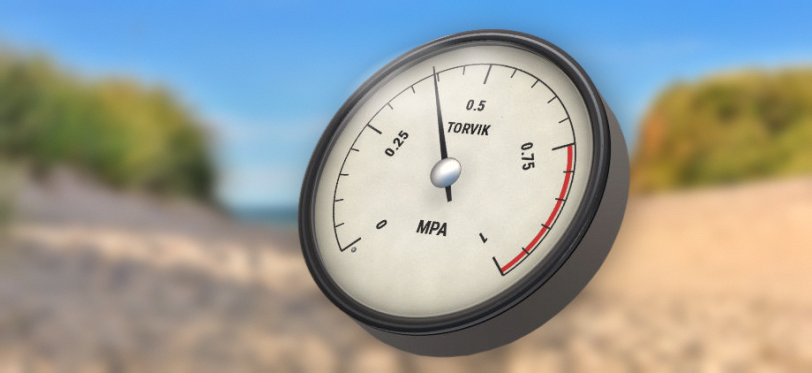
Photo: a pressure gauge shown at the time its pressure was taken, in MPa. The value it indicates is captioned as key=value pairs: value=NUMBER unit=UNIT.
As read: value=0.4 unit=MPa
